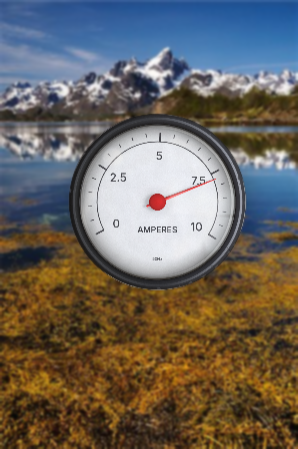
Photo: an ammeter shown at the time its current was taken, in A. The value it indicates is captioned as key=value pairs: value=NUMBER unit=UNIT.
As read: value=7.75 unit=A
